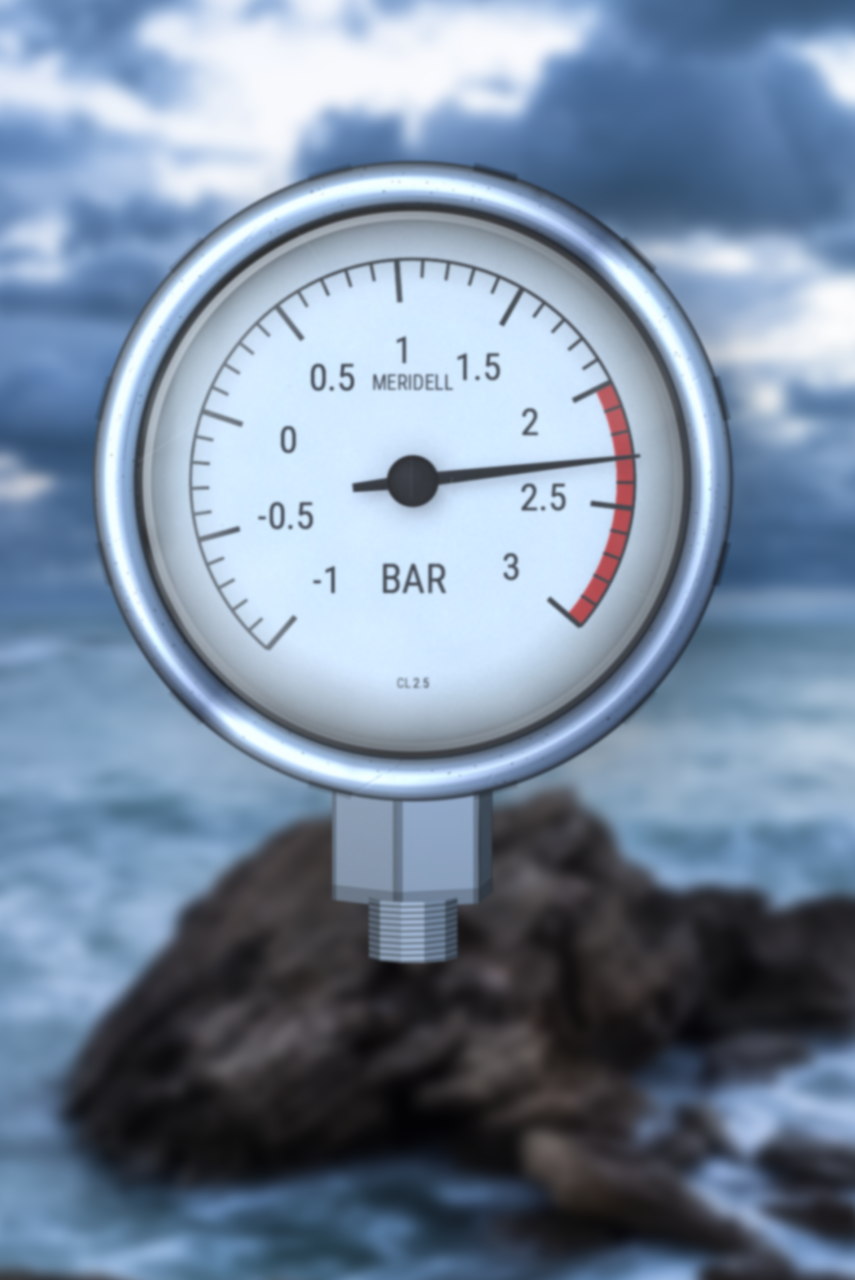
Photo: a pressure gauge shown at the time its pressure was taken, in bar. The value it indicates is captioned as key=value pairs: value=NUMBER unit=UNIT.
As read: value=2.3 unit=bar
